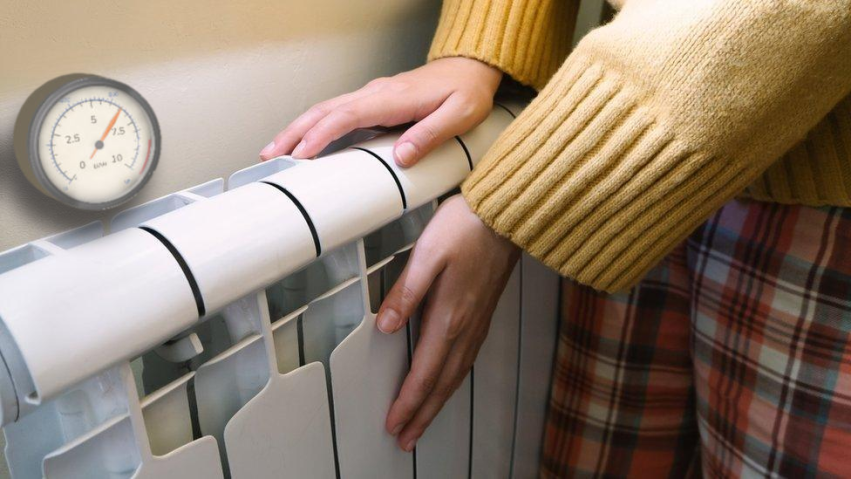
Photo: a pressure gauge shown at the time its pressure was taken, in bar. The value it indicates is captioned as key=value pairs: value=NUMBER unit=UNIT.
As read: value=6.5 unit=bar
